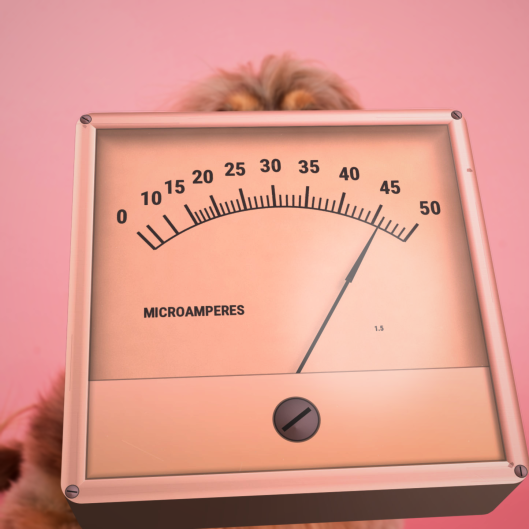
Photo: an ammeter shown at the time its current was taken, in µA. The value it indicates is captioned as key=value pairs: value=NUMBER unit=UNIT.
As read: value=46 unit=µA
